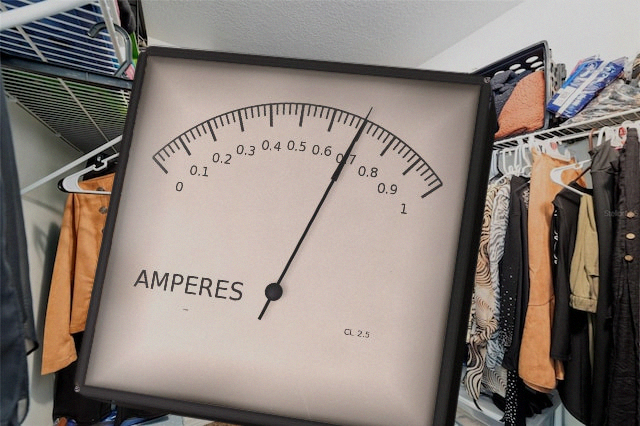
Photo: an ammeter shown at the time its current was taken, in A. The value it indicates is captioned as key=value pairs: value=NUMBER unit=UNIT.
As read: value=0.7 unit=A
